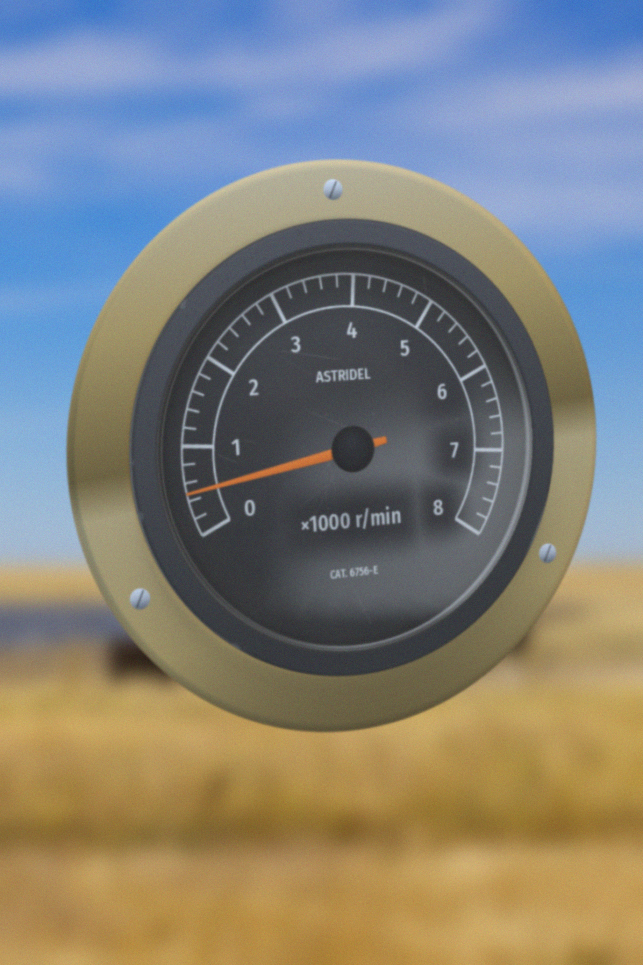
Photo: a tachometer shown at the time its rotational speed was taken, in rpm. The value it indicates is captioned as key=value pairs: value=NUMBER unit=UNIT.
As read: value=500 unit=rpm
